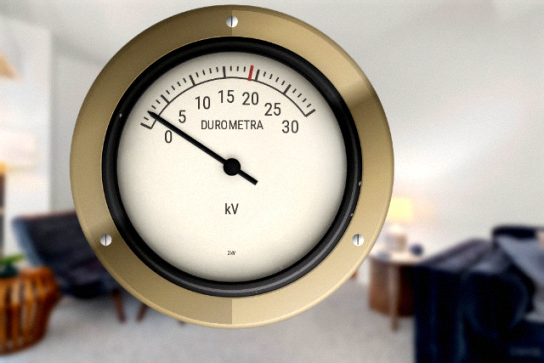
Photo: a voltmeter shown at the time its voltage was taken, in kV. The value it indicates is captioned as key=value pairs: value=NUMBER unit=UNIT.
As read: value=2 unit=kV
